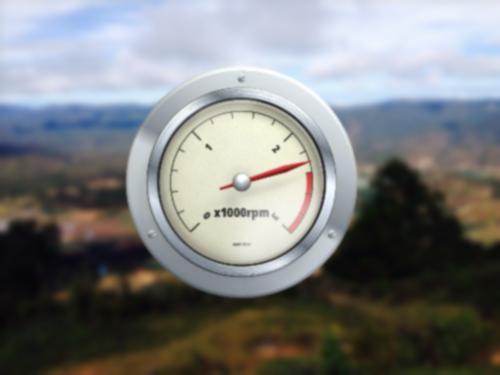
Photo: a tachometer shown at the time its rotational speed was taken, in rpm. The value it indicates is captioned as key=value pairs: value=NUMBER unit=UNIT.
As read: value=2300 unit=rpm
